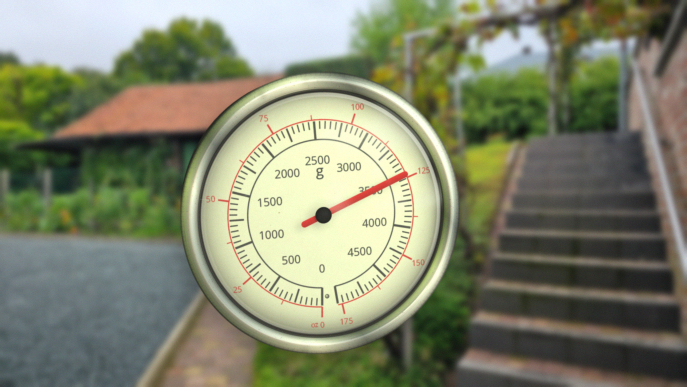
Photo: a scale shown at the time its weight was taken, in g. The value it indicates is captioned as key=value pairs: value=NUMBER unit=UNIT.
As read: value=3500 unit=g
